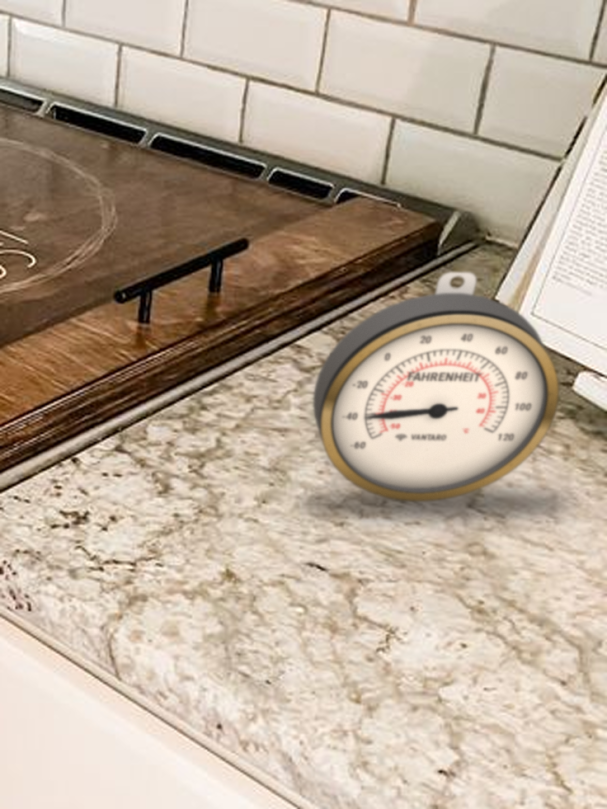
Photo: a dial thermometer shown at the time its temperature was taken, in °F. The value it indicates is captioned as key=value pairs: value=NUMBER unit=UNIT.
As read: value=-40 unit=°F
